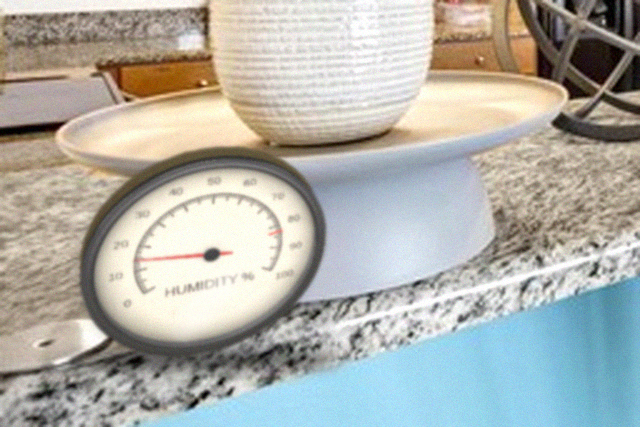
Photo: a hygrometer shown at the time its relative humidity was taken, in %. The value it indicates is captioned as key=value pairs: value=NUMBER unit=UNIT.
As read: value=15 unit=%
